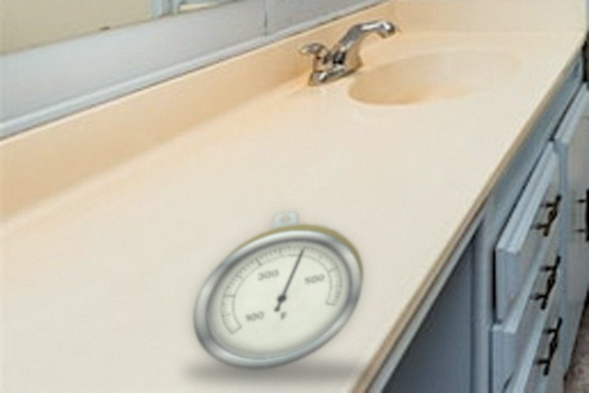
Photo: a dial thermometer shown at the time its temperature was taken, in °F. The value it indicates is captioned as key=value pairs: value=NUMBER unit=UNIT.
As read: value=400 unit=°F
